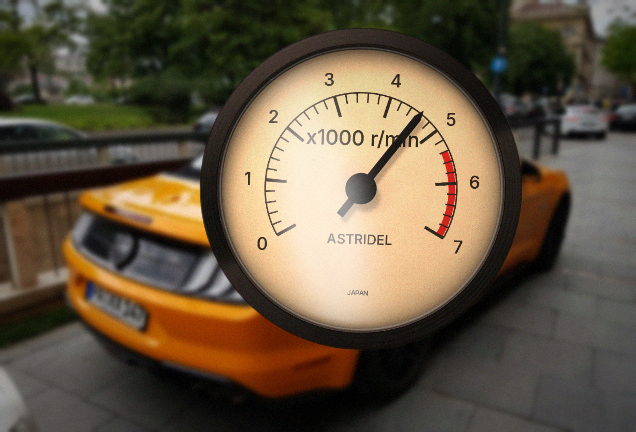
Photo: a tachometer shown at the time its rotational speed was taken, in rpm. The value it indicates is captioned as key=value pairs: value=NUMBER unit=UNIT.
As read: value=4600 unit=rpm
